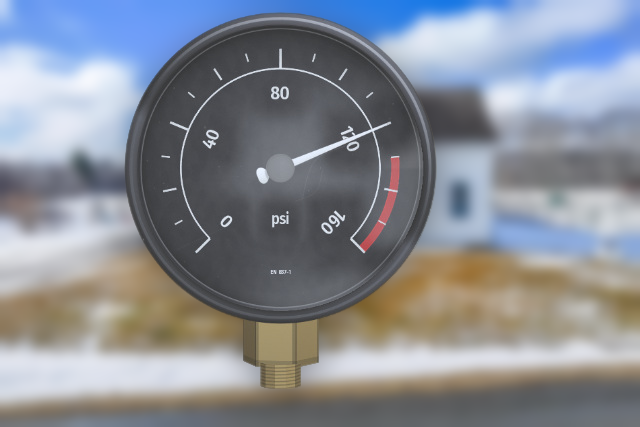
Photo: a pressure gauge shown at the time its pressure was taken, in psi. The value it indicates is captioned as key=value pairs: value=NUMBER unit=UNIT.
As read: value=120 unit=psi
